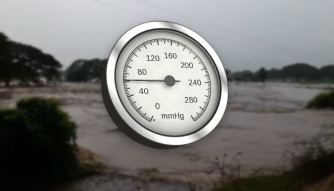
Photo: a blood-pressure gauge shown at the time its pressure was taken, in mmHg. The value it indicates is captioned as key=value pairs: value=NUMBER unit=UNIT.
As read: value=60 unit=mmHg
